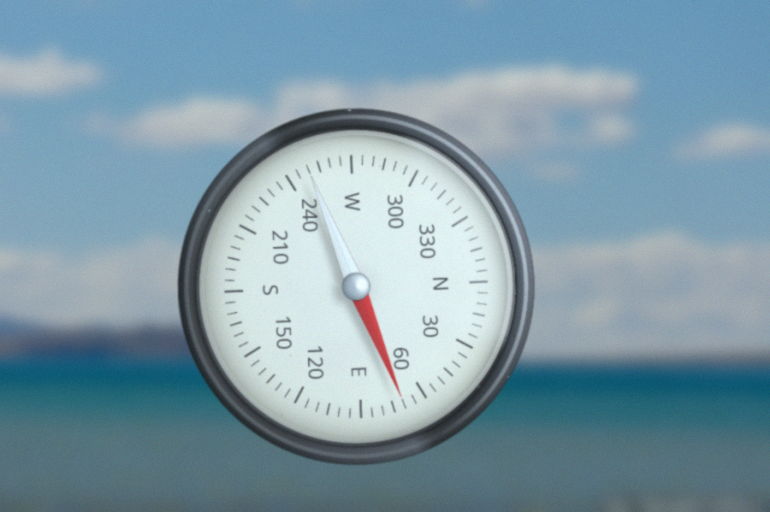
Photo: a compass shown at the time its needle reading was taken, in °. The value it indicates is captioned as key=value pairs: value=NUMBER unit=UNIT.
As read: value=70 unit=°
